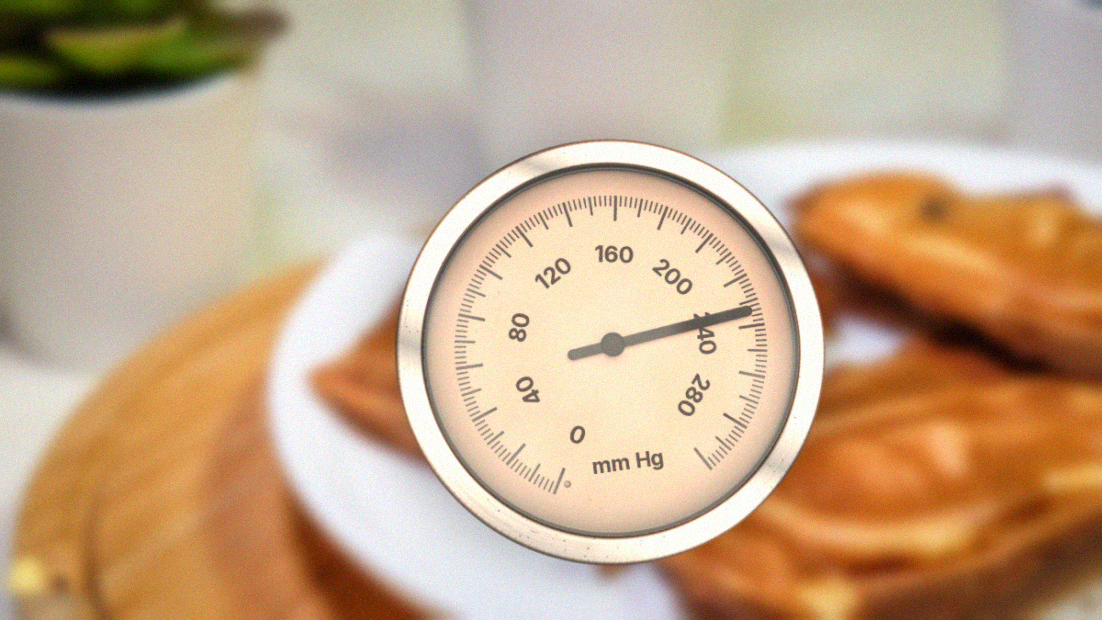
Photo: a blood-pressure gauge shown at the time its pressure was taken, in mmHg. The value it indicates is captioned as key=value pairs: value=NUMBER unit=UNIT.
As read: value=234 unit=mmHg
